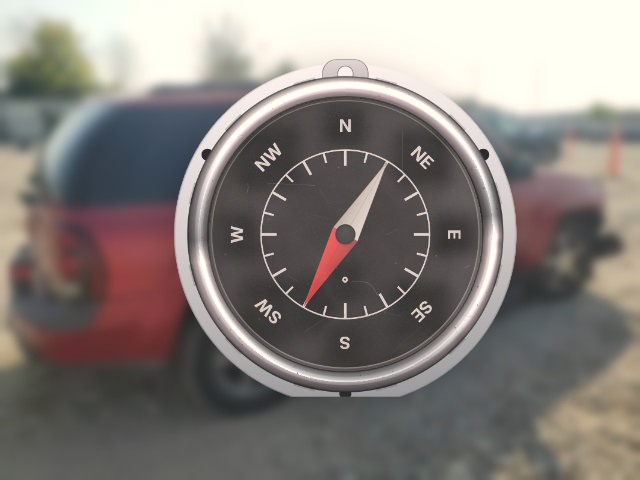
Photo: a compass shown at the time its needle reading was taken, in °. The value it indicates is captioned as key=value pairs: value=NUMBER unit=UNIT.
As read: value=210 unit=°
